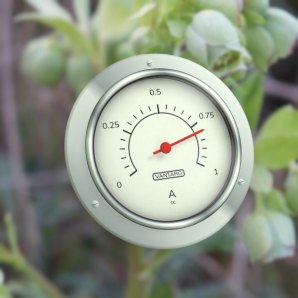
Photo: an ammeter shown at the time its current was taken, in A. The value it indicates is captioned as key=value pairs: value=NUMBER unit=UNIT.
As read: value=0.8 unit=A
